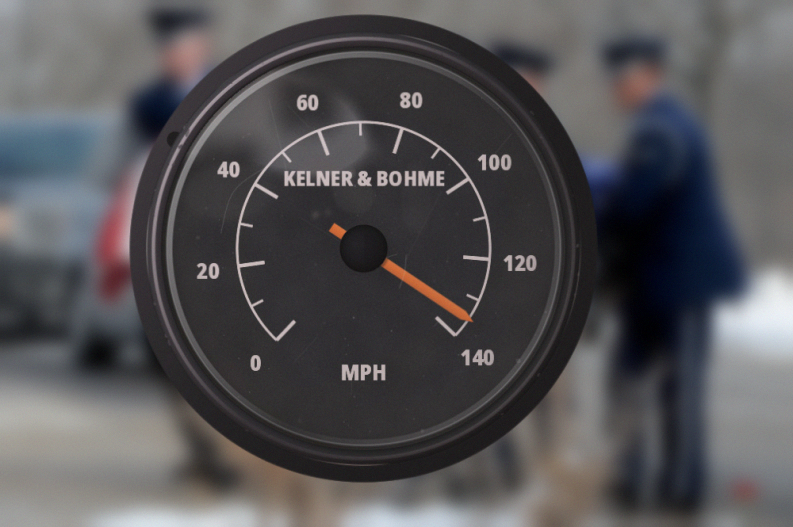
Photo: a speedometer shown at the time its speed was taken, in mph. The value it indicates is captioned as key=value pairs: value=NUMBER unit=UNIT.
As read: value=135 unit=mph
